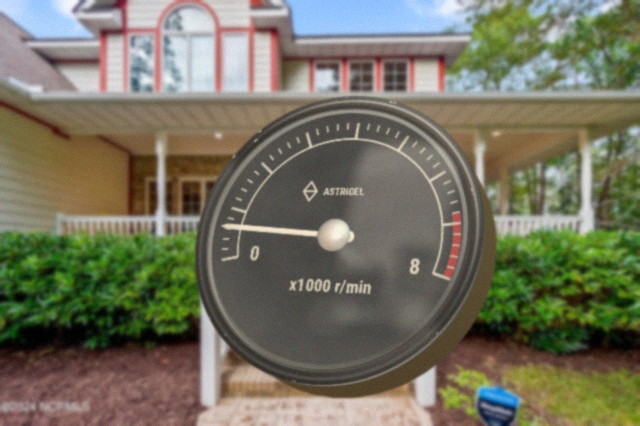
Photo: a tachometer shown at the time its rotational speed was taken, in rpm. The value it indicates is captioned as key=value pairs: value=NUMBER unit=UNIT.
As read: value=600 unit=rpm
